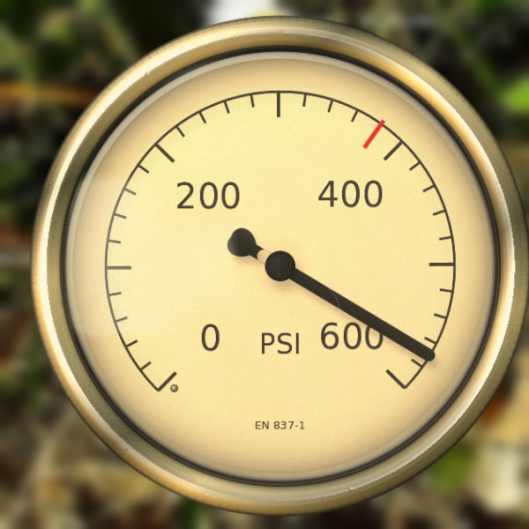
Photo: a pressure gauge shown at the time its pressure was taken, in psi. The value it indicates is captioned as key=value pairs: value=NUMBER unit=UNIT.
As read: value=570 unit=psi
